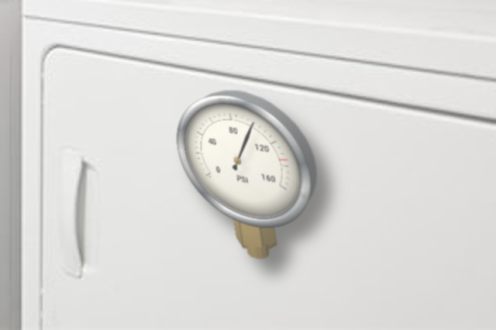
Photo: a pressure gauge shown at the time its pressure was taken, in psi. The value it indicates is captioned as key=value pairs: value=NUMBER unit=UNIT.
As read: value=100 unit=psi
